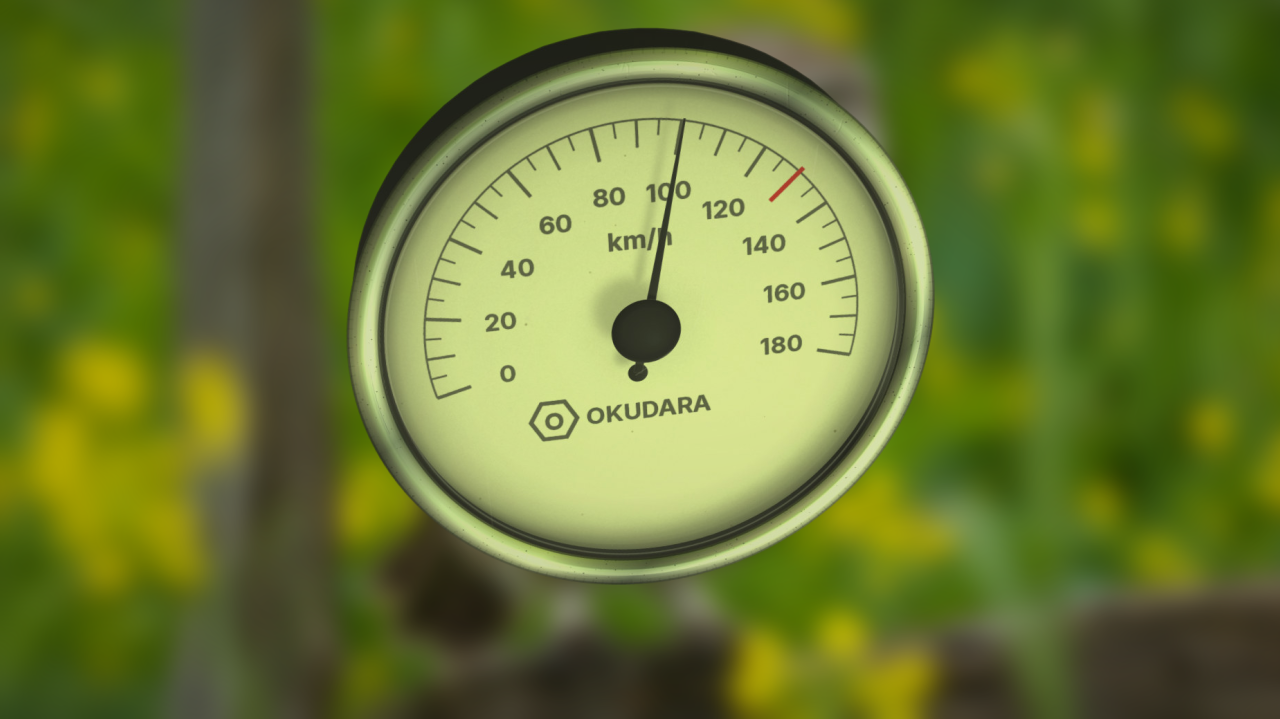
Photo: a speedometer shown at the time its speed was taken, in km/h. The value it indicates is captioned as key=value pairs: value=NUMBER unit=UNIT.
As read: value=100 unit=km/h
